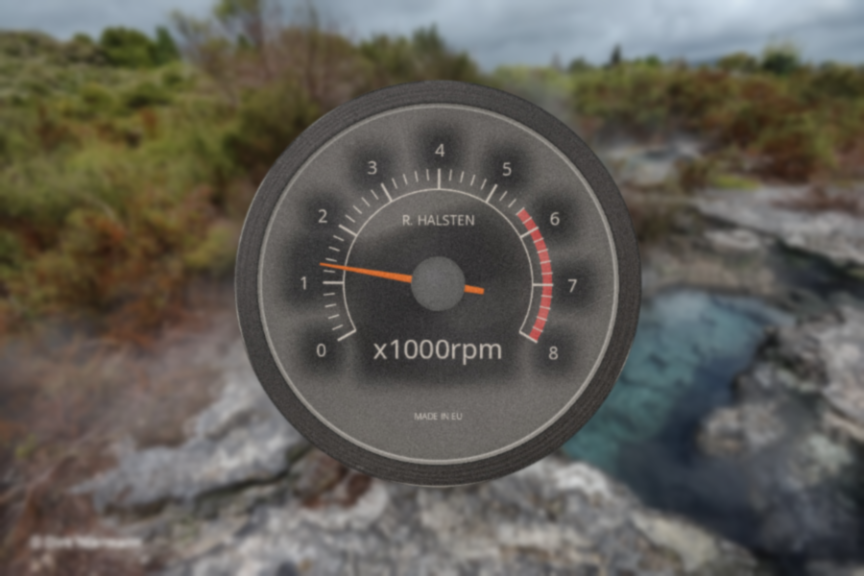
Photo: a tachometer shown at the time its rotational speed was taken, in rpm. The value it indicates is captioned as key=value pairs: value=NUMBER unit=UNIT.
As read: value=1300 unit=rpm
